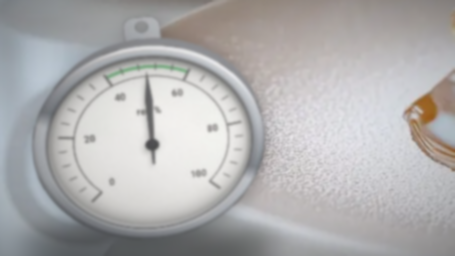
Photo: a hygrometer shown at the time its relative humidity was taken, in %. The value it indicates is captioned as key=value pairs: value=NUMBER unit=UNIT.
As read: value=50 unit=%
